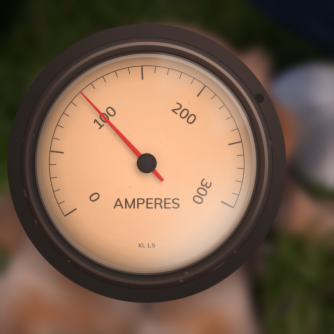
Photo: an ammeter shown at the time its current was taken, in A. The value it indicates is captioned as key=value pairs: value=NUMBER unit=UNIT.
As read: value=100 unit=A
